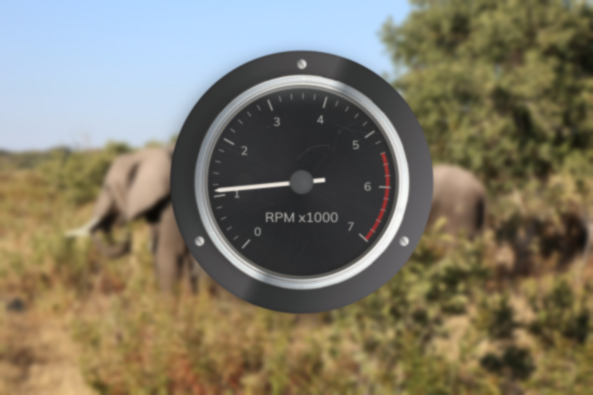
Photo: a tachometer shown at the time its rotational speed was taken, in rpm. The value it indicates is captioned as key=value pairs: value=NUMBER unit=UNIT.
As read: value=1100 unit=rpm
